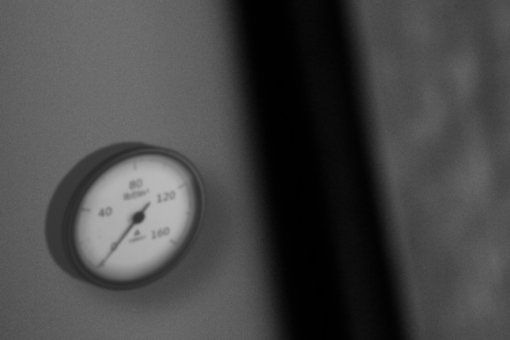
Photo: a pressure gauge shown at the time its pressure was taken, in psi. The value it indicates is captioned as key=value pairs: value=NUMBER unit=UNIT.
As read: value=0 unit=psi
